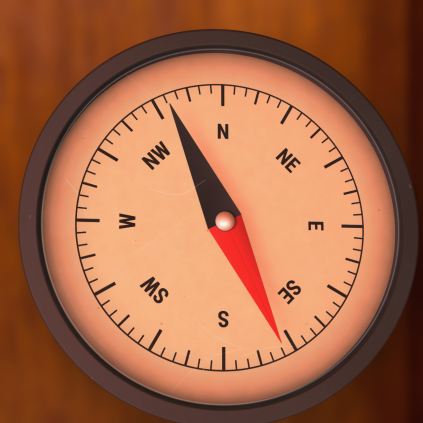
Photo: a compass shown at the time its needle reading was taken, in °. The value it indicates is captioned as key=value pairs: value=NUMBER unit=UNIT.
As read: value=155 unit=°
